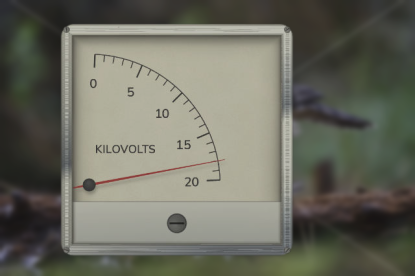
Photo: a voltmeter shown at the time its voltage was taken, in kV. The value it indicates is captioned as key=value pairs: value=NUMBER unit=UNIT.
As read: value=18 unit=kV
